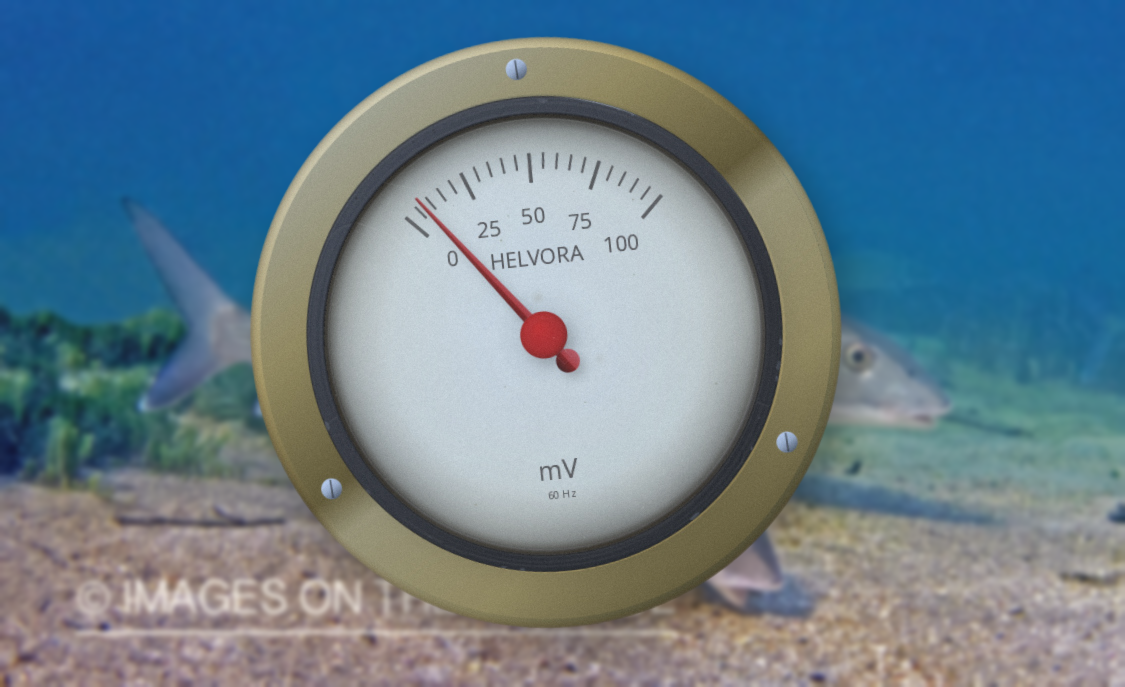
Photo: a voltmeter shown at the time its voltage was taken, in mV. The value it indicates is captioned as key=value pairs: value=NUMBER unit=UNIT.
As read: value=7.5 unit=mV
